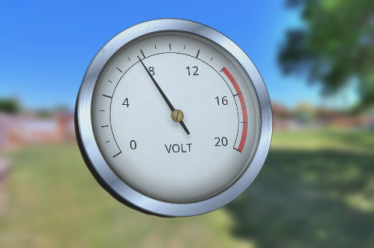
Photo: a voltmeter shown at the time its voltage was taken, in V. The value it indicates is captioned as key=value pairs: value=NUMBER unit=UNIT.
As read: value=7.5 unit=V
